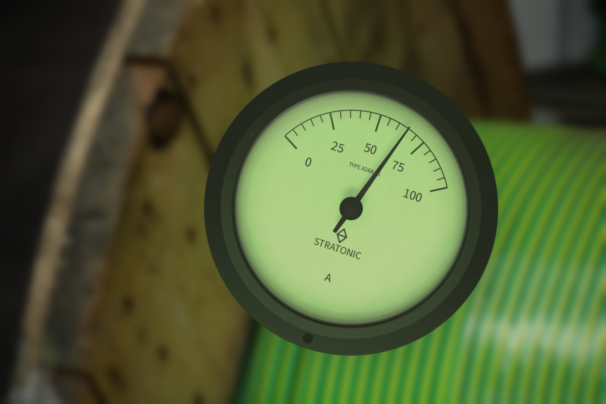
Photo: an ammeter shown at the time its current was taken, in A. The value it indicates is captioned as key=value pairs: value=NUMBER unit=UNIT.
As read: value=65 unit=A
